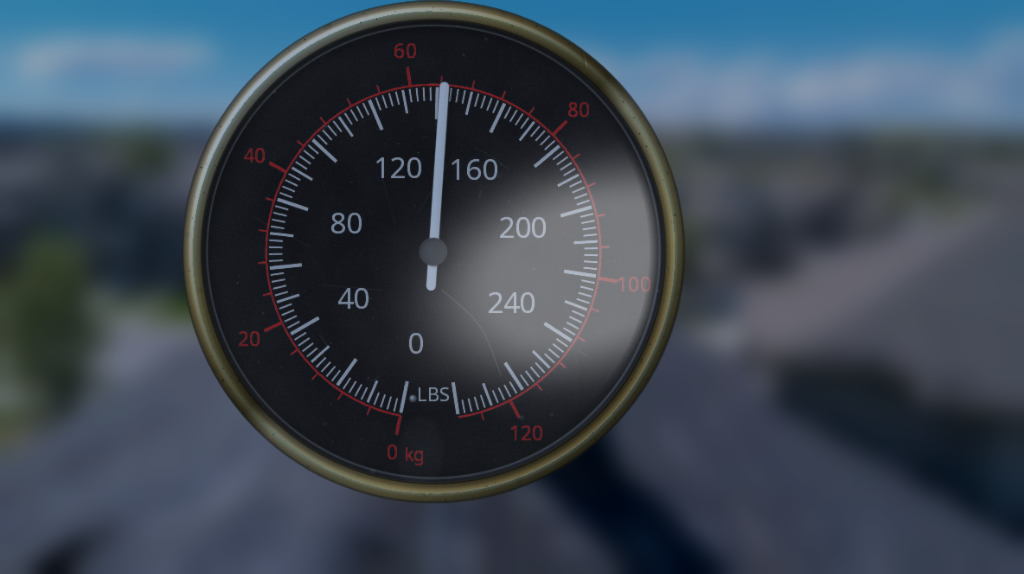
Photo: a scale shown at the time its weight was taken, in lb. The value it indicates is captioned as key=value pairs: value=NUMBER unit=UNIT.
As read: value=142 unit=lb
